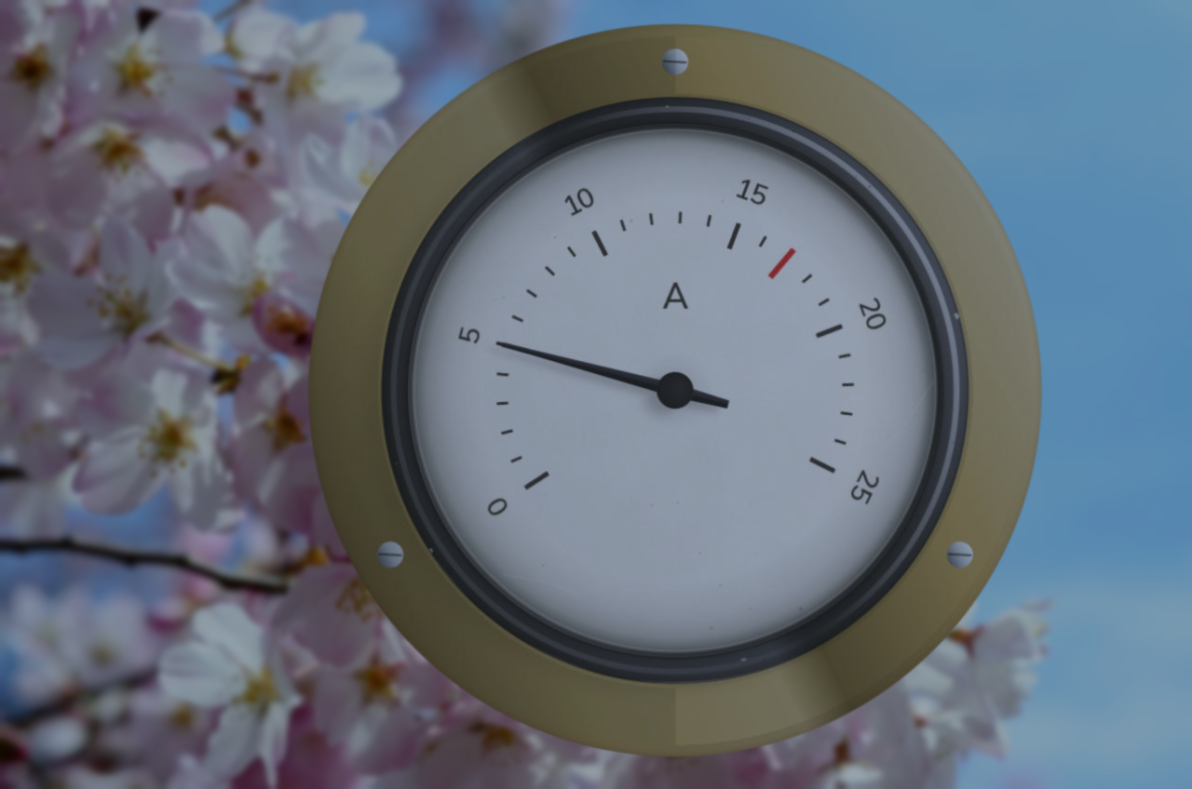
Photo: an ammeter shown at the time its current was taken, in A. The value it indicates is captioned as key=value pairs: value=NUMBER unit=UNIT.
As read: value=5 unit=A
